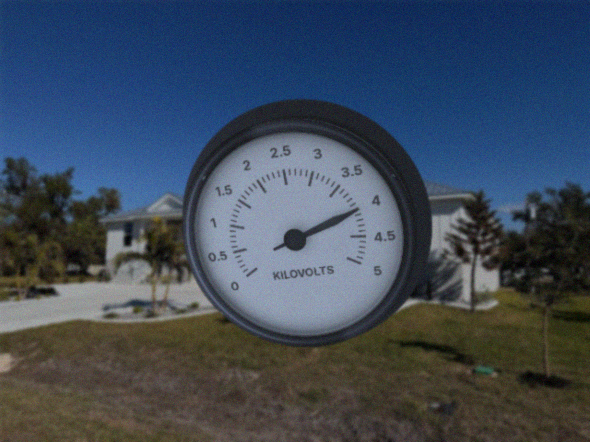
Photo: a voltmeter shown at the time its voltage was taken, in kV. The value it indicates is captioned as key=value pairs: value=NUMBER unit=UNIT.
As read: value=4 unit=kV
